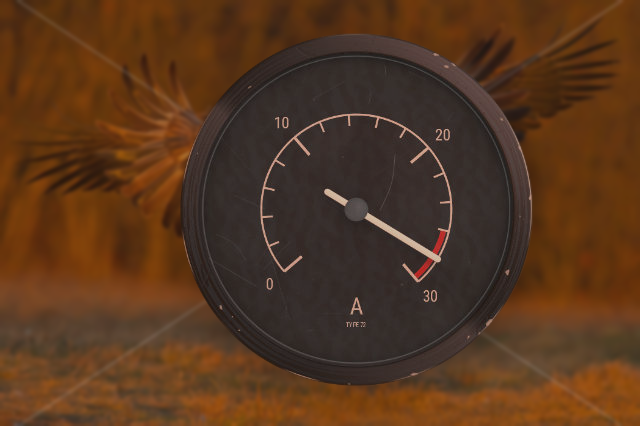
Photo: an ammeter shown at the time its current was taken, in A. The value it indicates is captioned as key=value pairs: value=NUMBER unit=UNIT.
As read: value=28 unit=A
